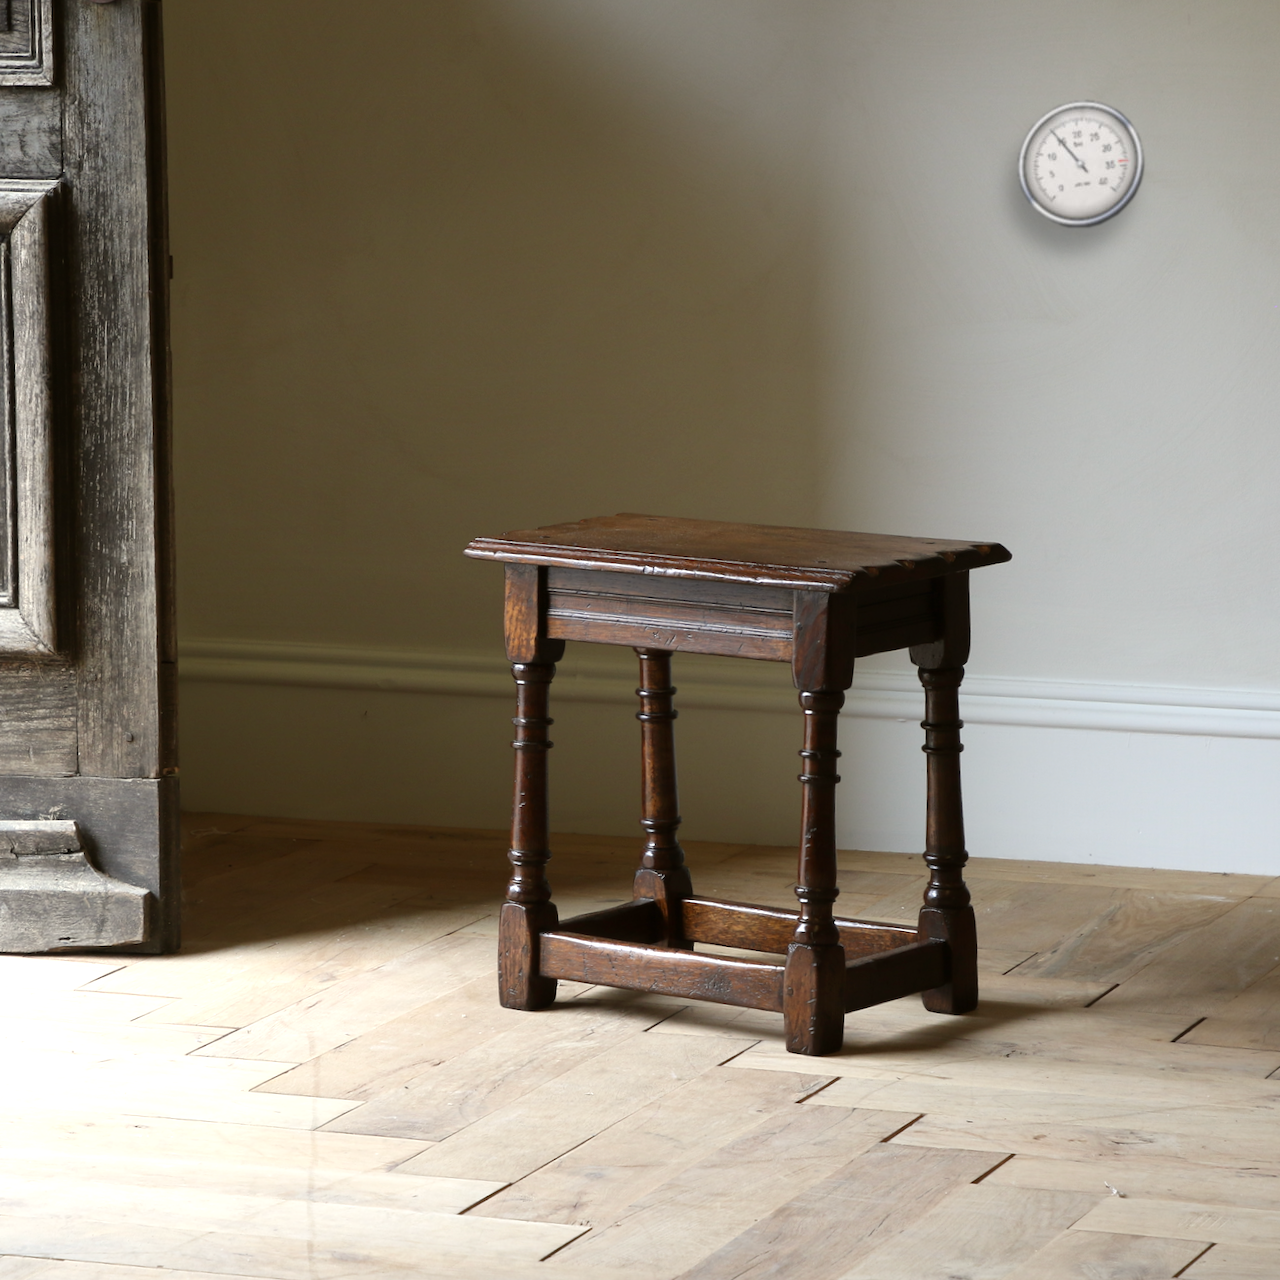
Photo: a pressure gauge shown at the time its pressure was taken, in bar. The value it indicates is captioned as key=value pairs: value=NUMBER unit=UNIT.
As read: value=15 unit=bar
